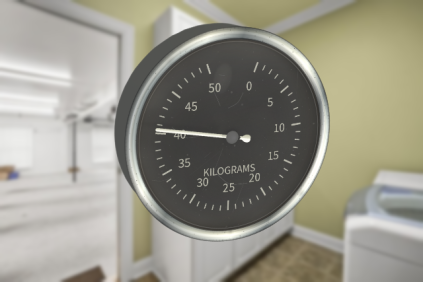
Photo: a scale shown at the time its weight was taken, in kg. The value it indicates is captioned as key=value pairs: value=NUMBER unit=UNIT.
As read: value=40.5 unit=kg
